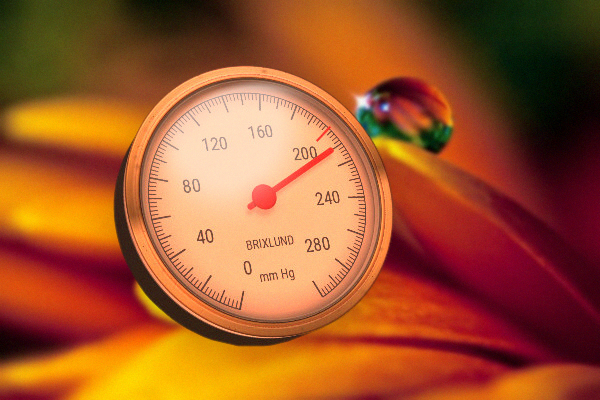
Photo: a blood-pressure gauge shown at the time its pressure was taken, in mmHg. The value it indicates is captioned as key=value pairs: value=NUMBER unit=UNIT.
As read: value=210 unit=mmHg
